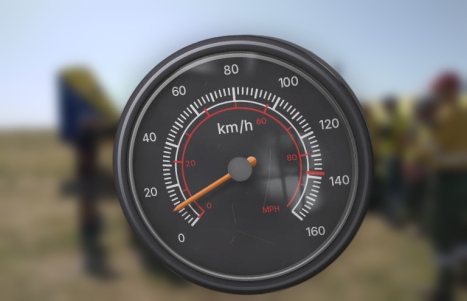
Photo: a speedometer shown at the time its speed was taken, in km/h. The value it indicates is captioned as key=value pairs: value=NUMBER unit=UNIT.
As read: value=10 unit=km/h
